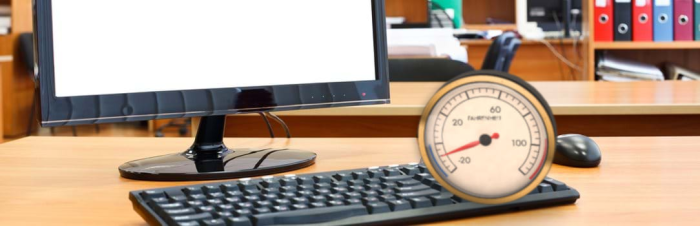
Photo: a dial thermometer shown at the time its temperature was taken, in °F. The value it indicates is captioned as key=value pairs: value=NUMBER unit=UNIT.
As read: value=-8 unit=°F
